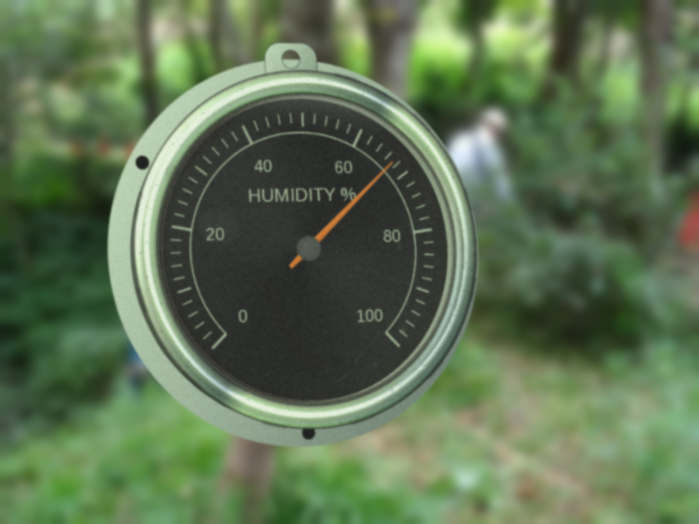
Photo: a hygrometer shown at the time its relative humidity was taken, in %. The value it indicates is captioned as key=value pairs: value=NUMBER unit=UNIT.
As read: value=67 unit=%
